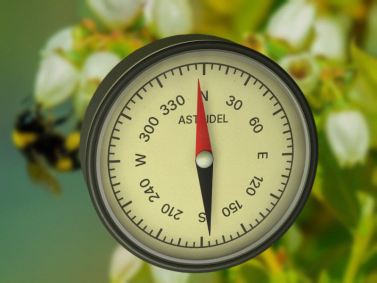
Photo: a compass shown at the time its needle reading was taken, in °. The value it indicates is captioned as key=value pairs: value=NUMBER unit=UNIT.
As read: value=355 unit=°
